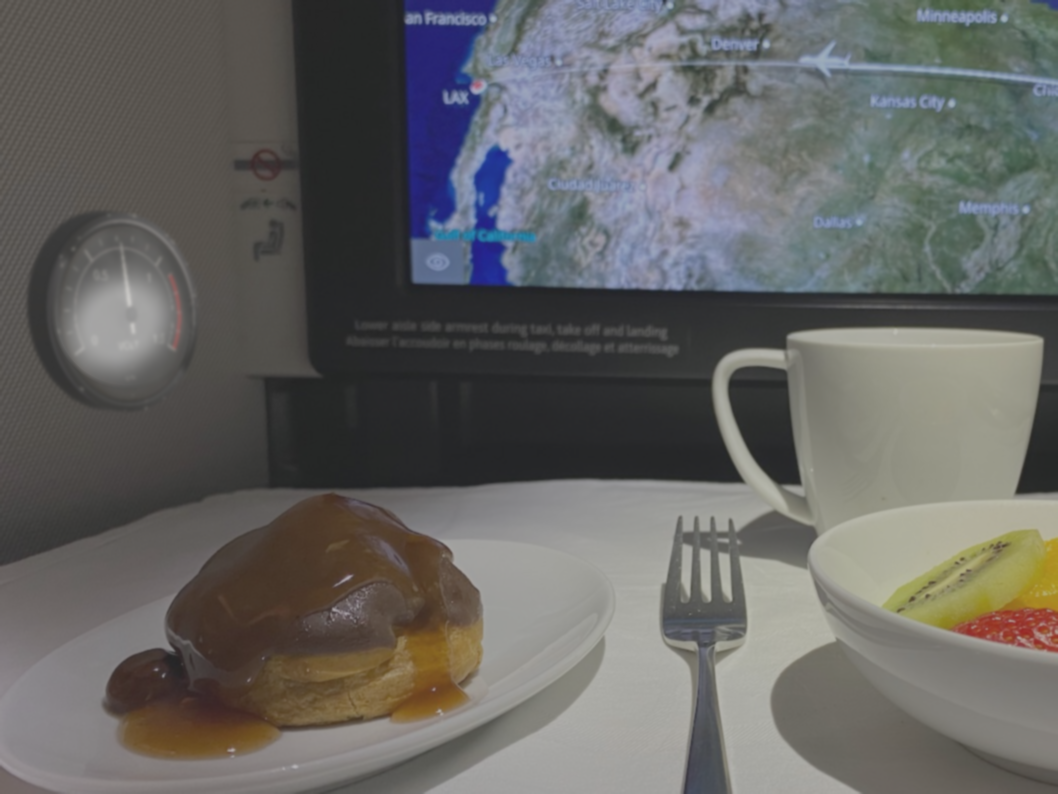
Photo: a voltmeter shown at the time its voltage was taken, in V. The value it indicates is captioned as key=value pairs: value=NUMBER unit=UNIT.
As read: value=0.7 unit=V
